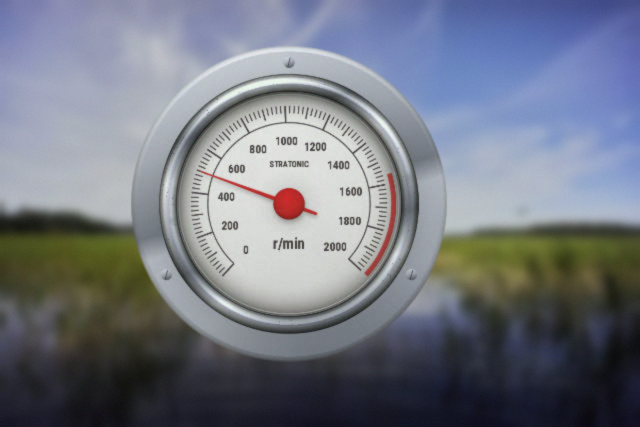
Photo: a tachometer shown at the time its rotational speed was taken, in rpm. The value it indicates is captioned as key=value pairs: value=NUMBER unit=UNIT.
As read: value=500 unit=rpm
